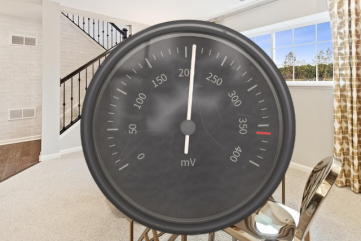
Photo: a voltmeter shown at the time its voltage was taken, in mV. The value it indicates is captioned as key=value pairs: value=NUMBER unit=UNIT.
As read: value=210 unit=mV
